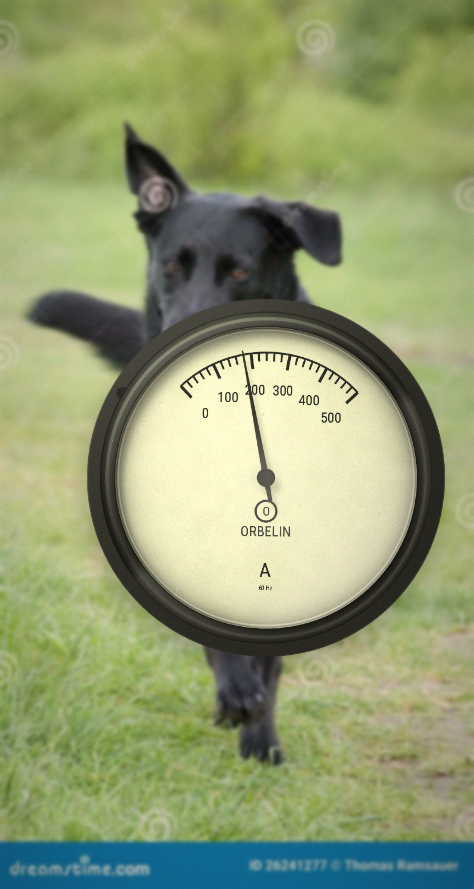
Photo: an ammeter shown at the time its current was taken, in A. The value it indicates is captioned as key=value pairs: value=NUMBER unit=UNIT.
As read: value=180 unit=A
